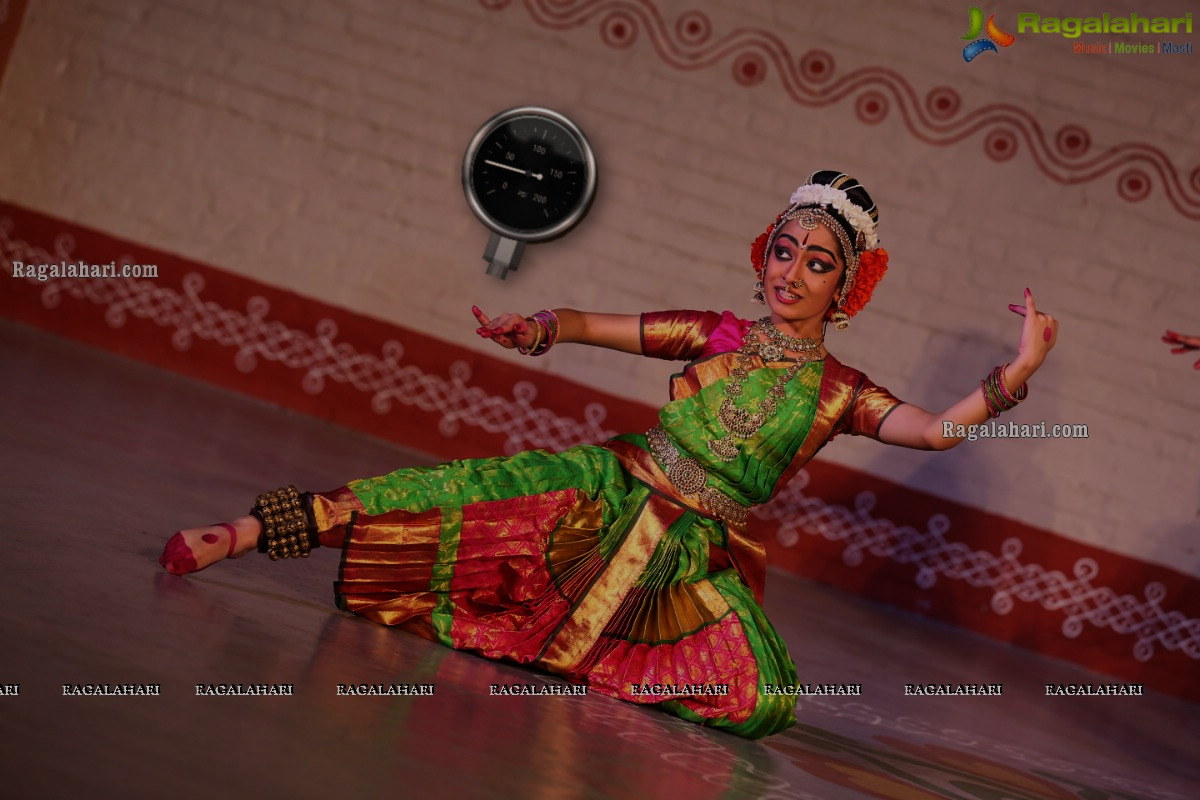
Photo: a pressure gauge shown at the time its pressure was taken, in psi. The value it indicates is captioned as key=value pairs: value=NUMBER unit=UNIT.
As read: value=30 unit=psi
